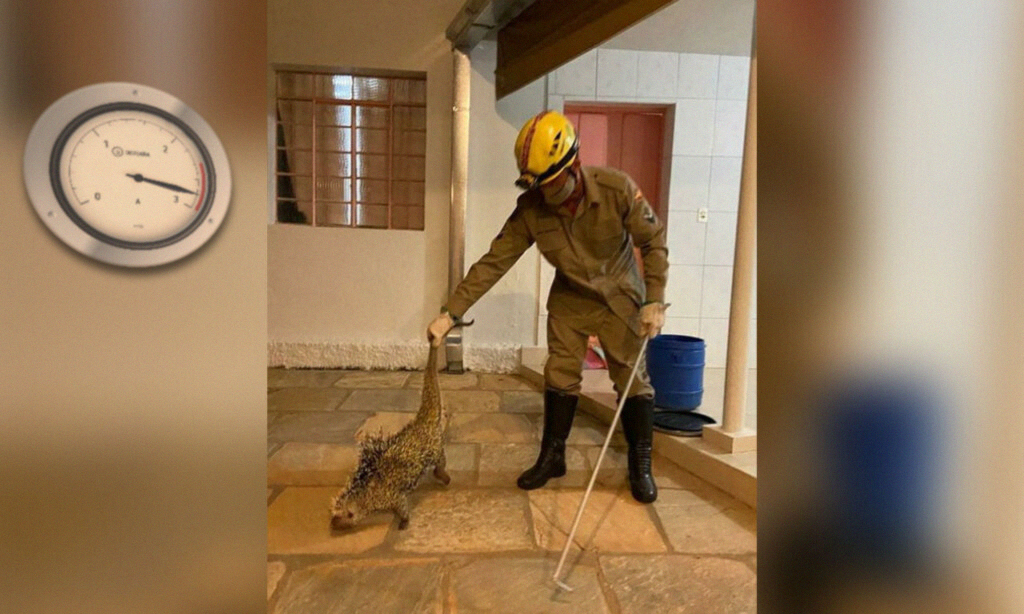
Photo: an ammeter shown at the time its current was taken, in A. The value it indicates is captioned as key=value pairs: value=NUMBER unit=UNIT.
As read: value=2.8 unit=A
